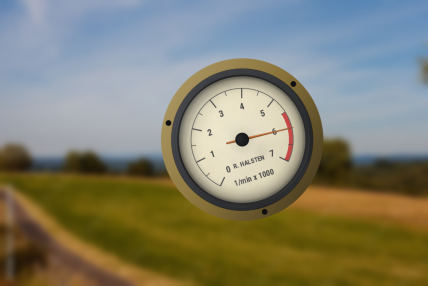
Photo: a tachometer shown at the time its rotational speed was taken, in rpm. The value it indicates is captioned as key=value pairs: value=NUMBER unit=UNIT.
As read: value=6000 unit=rpm
